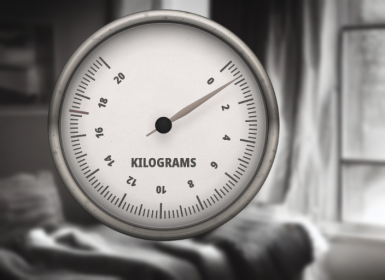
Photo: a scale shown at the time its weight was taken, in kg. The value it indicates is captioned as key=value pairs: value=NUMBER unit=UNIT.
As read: value=0.8 unit=kg
